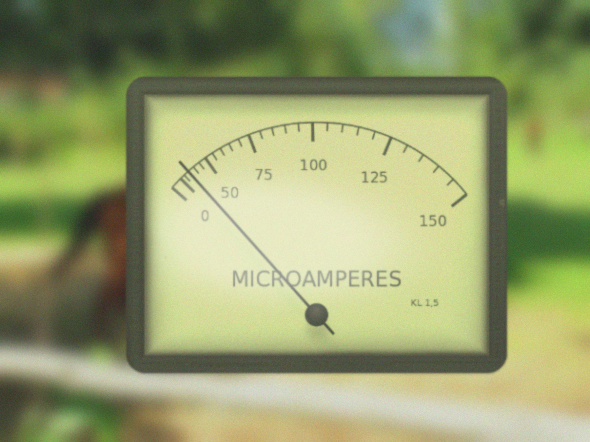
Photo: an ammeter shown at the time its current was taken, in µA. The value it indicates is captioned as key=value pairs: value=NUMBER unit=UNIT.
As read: value=35 unit=µA
